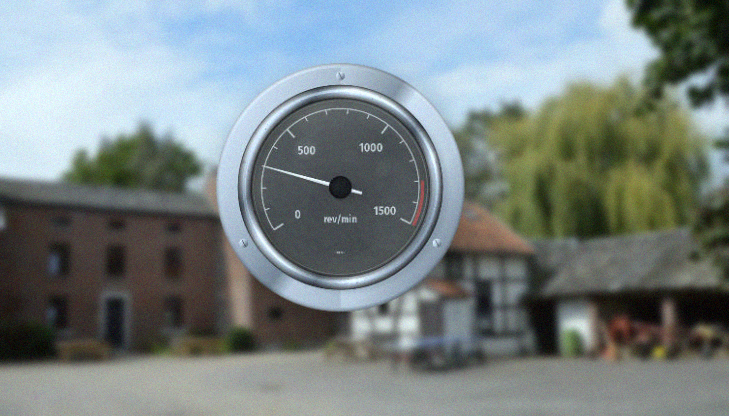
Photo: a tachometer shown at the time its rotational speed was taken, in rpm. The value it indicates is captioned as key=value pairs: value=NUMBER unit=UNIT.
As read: value=300 unit=rpm
